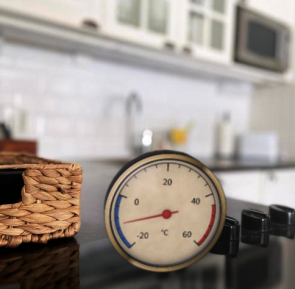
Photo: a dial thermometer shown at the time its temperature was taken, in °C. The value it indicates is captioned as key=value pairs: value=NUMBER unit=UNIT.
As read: value=-10 unit=°C
